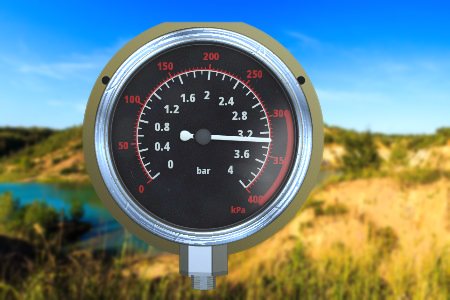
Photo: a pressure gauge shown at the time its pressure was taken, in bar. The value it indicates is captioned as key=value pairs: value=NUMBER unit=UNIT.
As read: value=3.3 unit=bar
